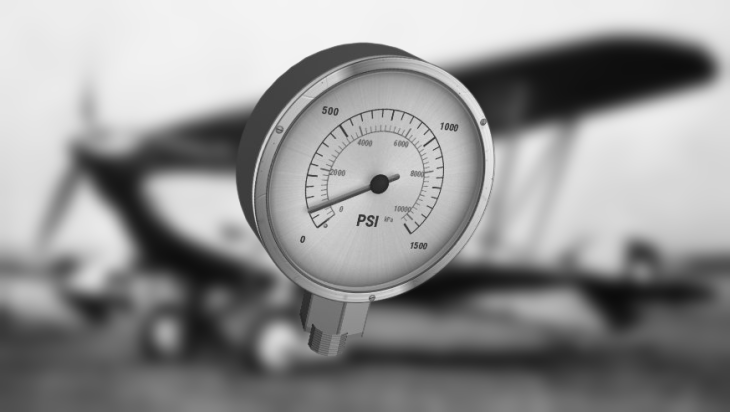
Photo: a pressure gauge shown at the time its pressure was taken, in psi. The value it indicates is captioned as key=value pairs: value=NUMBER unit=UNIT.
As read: value=100 unit=psi
